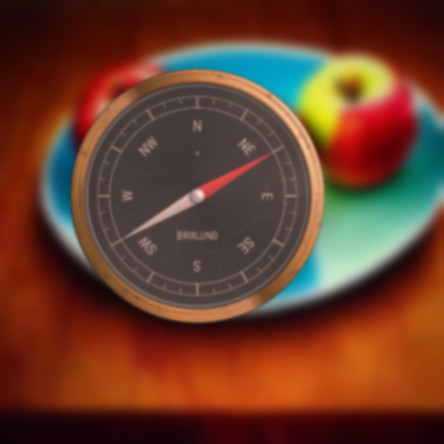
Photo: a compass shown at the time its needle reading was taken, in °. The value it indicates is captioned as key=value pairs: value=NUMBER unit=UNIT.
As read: value=60 unit=°
